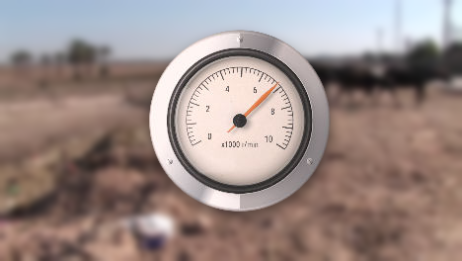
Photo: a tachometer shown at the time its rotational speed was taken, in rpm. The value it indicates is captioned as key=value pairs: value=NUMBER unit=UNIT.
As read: value=6800 unit=rpm
